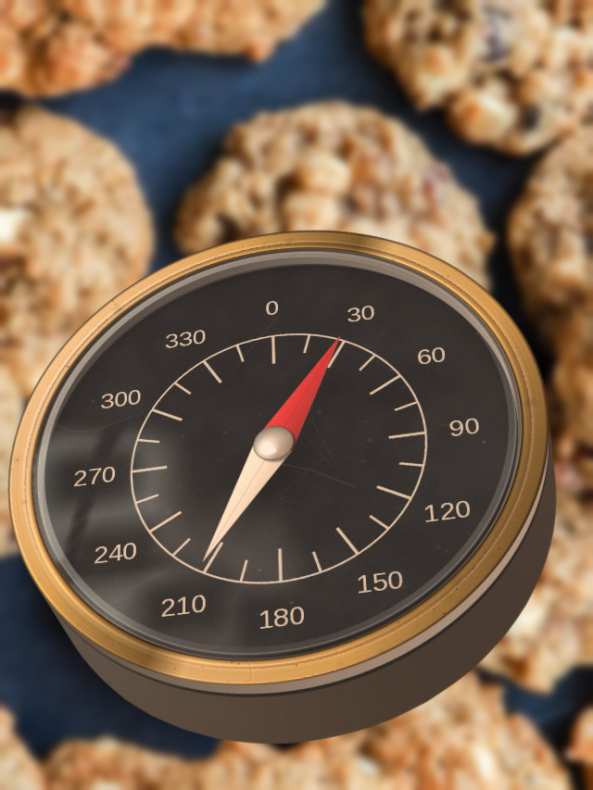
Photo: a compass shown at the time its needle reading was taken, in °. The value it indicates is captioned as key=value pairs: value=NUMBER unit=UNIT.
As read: value=30 unit=°
